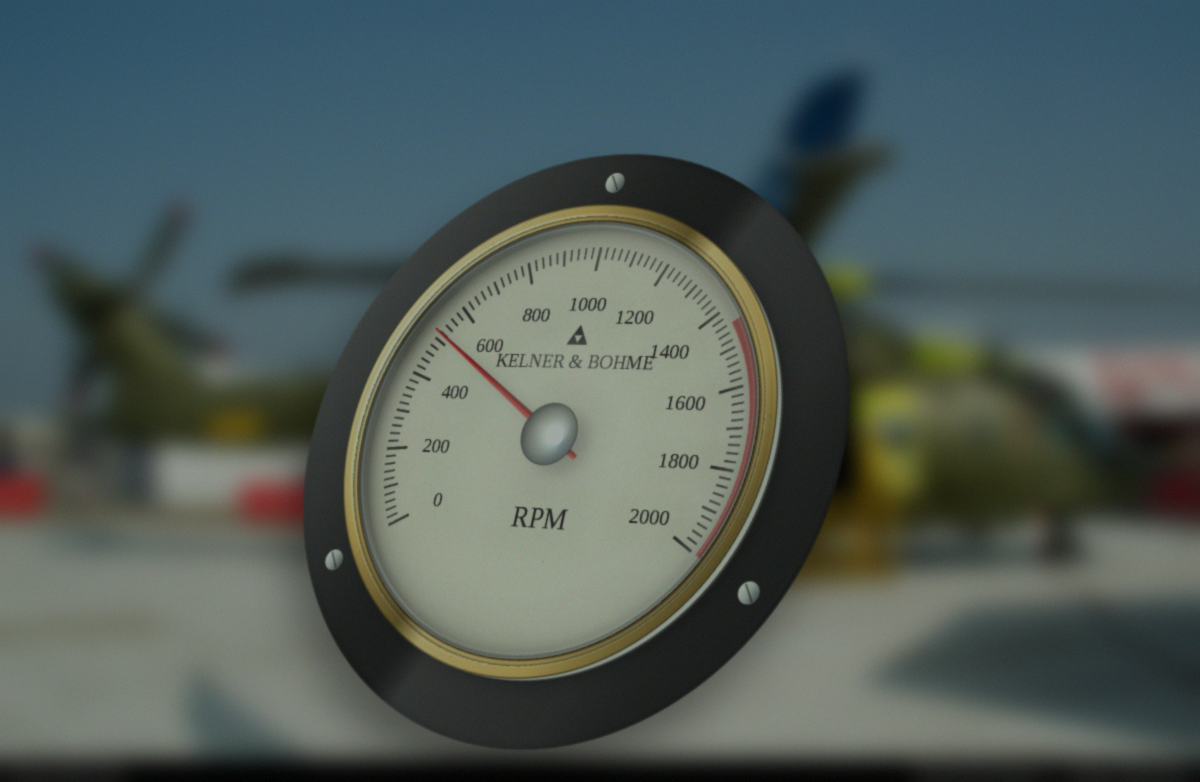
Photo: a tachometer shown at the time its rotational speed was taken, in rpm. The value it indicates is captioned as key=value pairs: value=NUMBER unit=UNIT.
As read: value=520 unit=rpm
